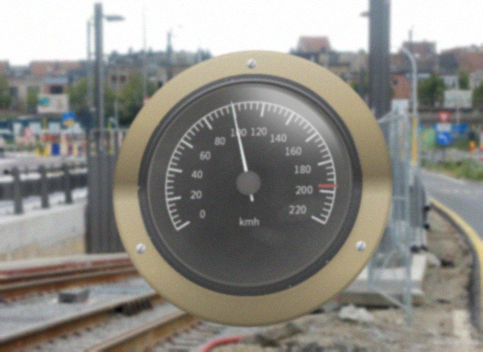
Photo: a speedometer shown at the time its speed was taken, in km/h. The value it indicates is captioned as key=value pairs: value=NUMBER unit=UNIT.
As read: value=100 unit=km/h
